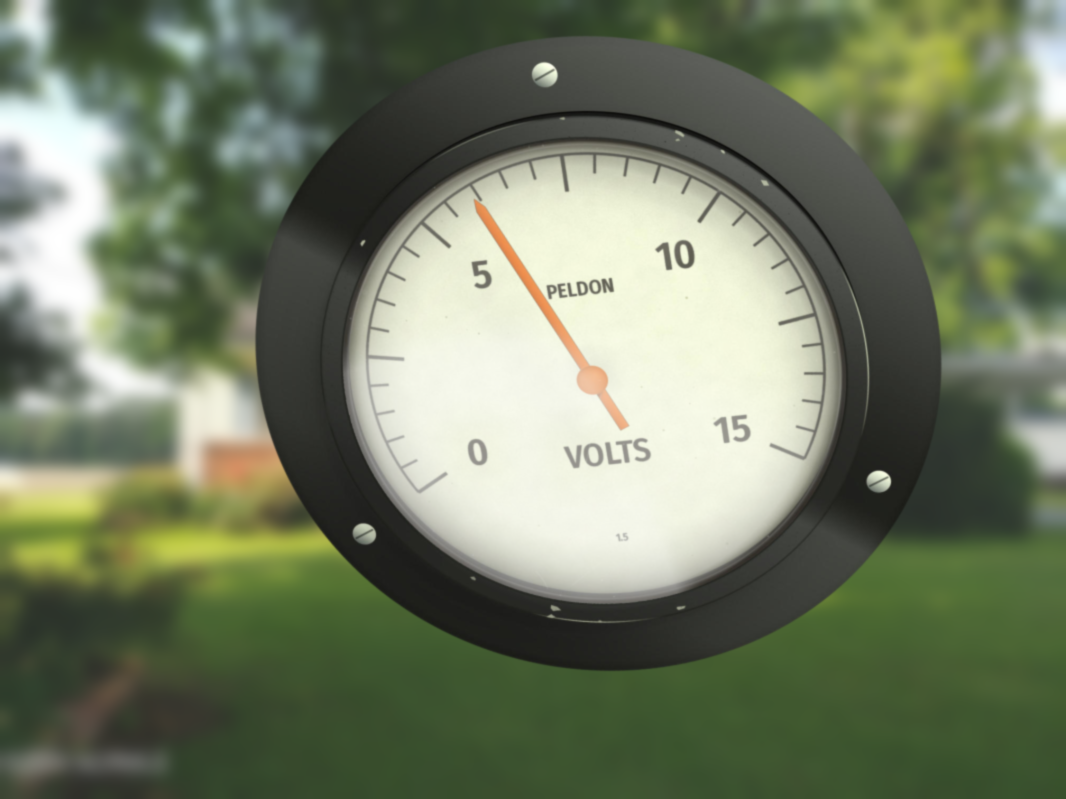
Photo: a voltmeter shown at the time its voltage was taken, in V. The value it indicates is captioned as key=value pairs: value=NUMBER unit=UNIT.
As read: value=6 unit=V
